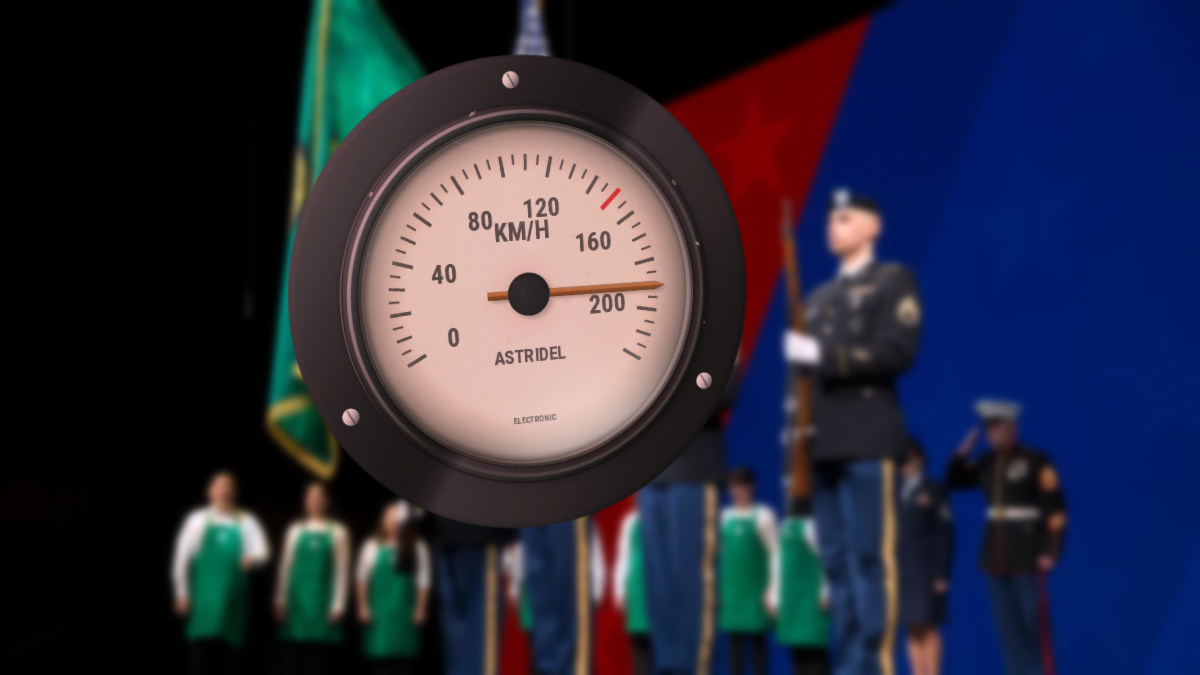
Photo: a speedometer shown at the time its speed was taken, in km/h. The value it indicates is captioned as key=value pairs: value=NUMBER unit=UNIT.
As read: value=190 unit=km/h
